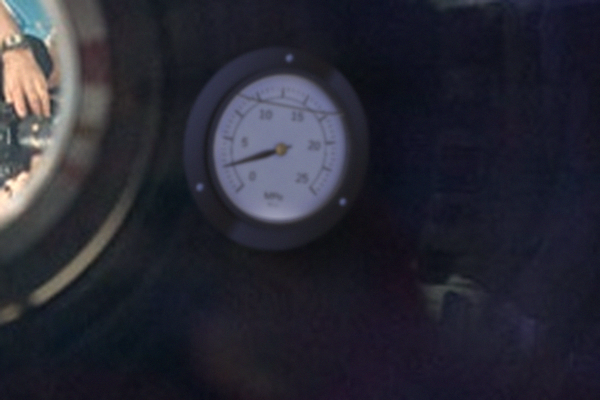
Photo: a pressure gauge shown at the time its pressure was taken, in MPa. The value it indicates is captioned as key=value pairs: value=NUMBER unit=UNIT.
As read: value=2.5 unit=MPa
